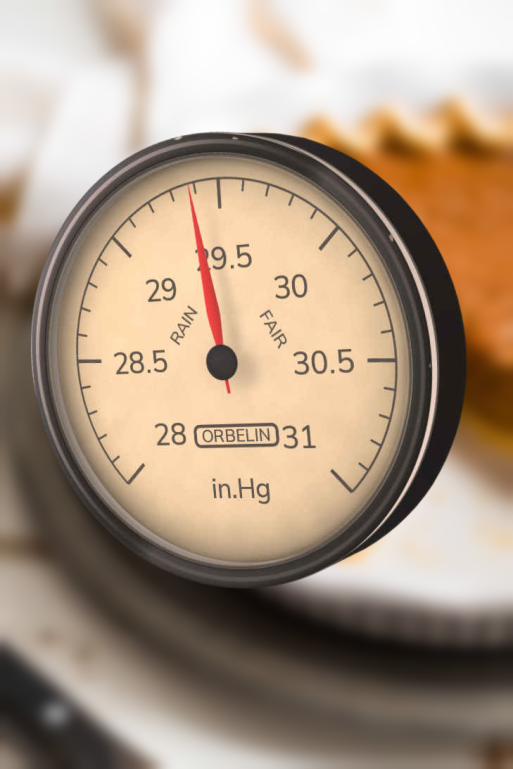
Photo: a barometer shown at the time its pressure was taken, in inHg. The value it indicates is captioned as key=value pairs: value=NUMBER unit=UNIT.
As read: value=29.4 unit=inHg
